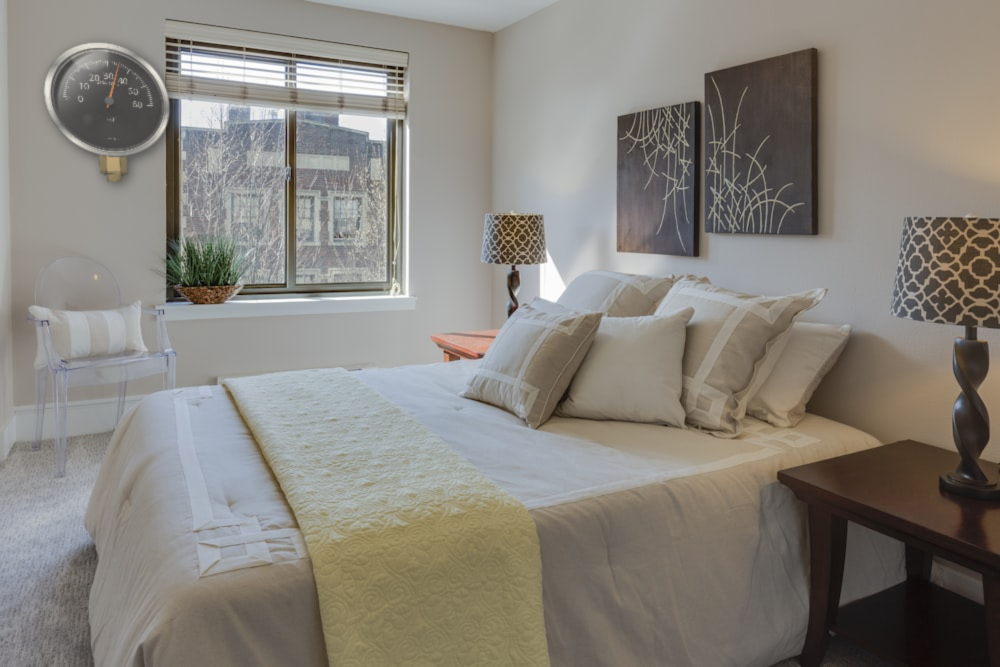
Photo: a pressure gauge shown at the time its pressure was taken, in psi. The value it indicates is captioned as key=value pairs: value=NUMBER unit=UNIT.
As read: value=35 unit=psi
